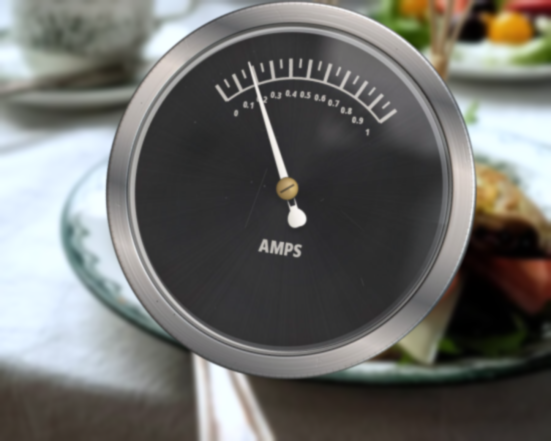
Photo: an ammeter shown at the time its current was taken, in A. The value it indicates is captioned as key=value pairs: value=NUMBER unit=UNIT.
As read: value=0.2 unit=A
